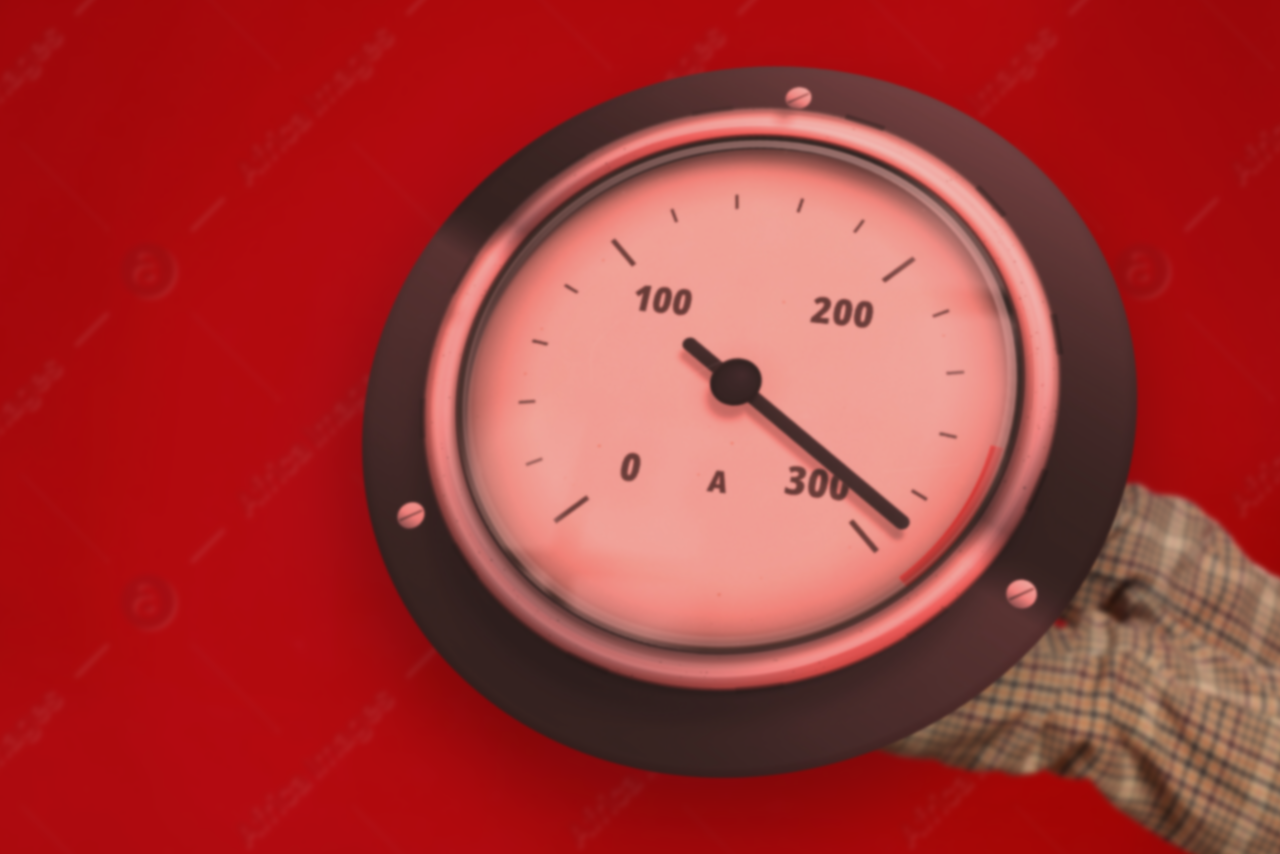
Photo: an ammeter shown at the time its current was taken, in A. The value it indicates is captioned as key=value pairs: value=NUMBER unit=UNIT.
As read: value=290 unit=A
